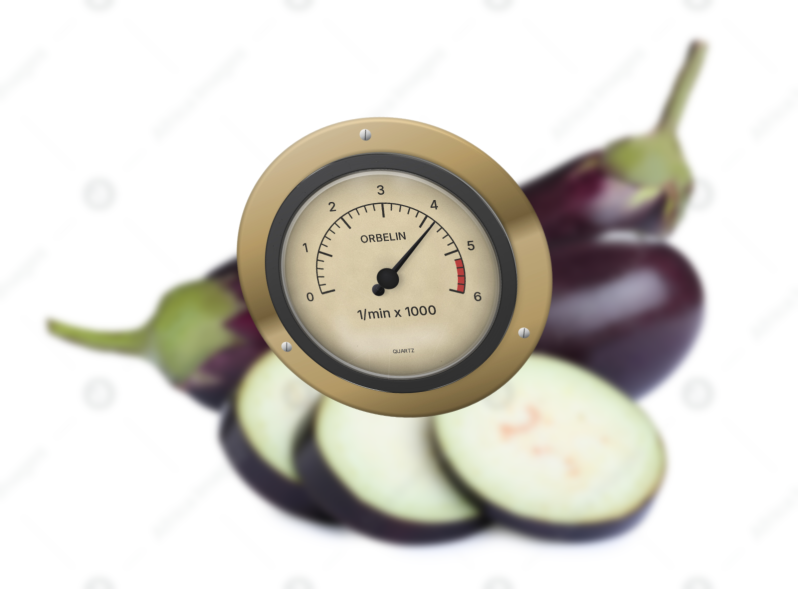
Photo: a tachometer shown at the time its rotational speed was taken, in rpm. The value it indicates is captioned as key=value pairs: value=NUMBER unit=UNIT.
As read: value=4200 unit=rpm
